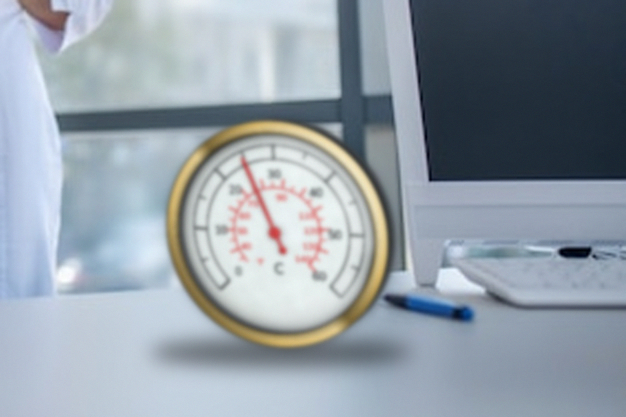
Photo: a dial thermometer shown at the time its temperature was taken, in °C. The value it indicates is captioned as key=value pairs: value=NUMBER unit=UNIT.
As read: value=25 unit=°C
